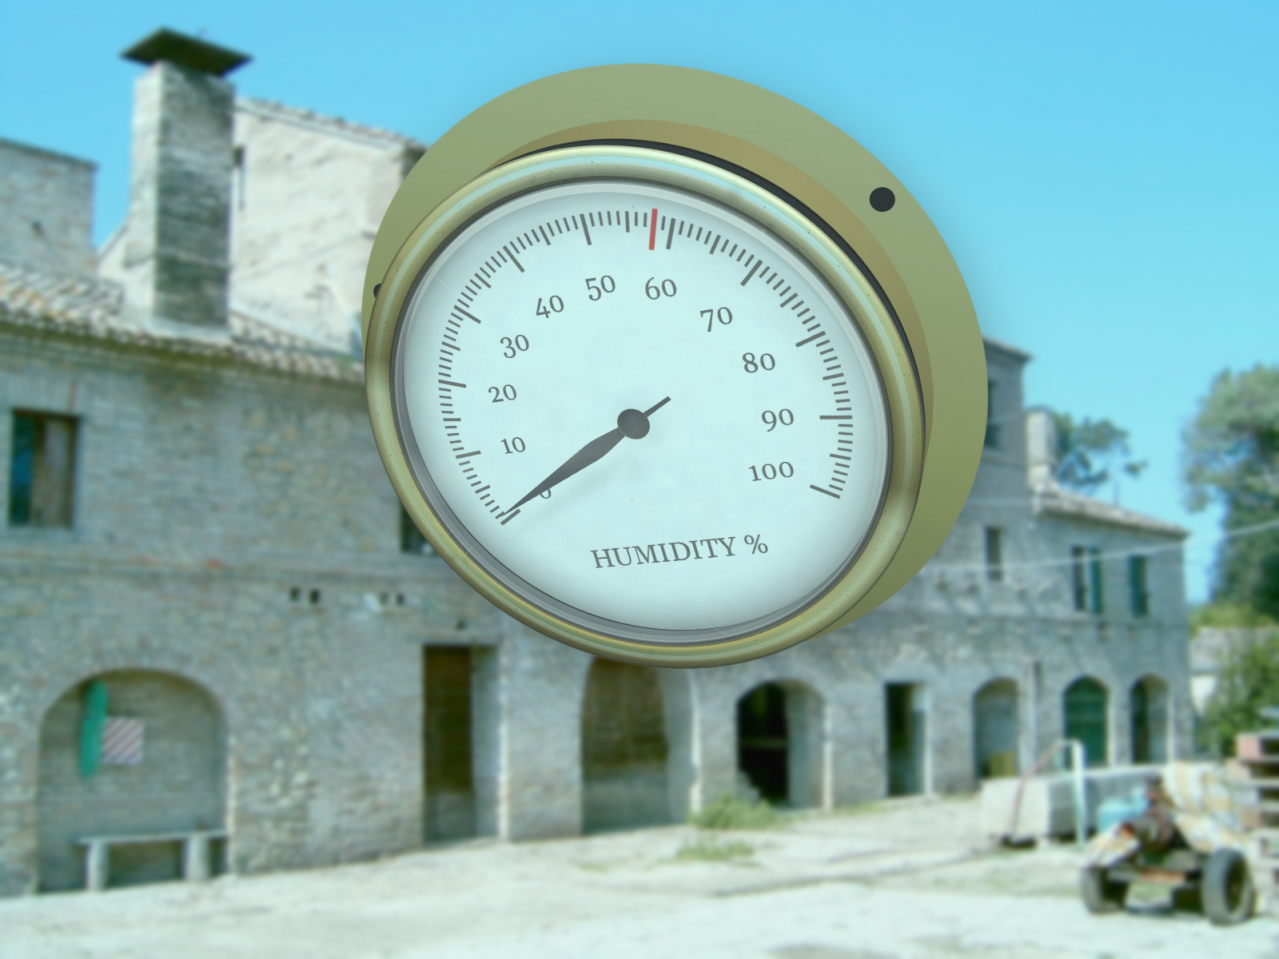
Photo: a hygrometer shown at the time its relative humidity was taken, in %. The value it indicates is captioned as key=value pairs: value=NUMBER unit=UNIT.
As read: value=1 unit=%
